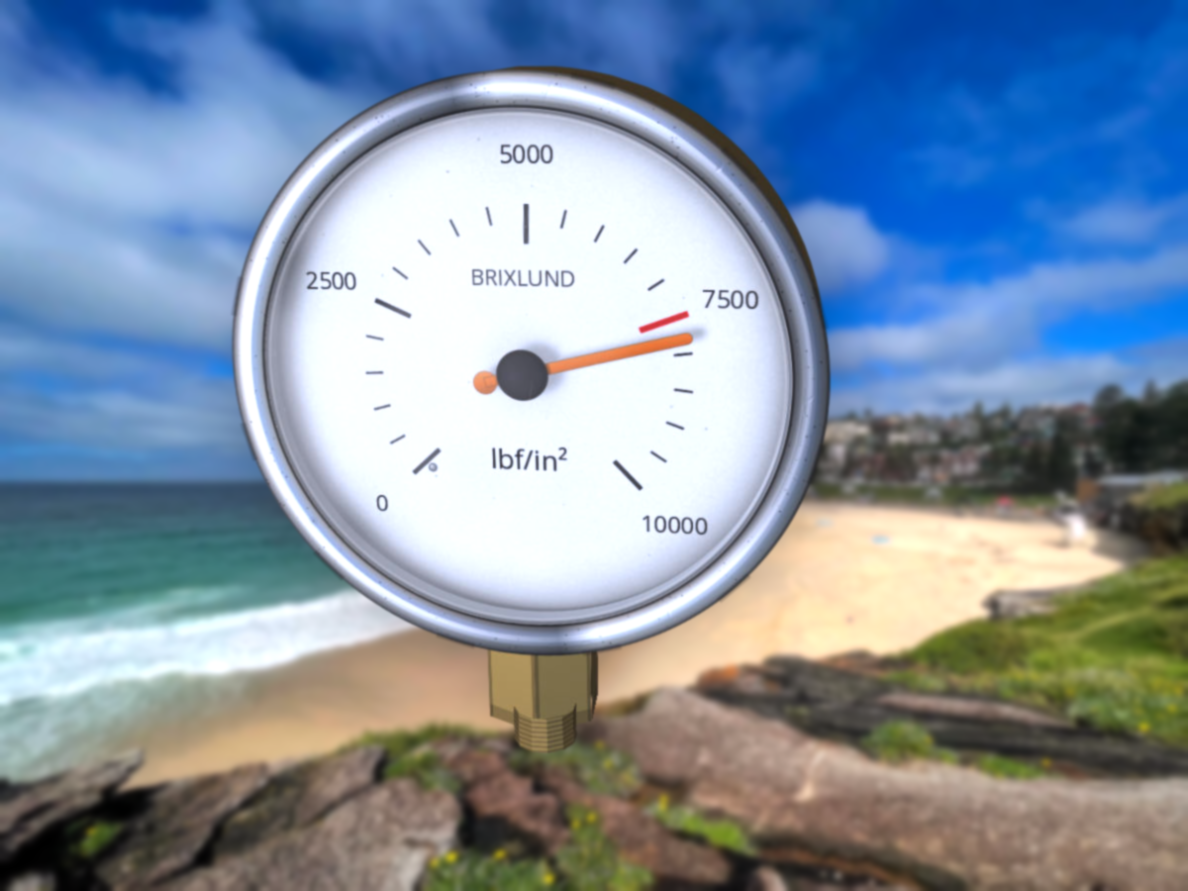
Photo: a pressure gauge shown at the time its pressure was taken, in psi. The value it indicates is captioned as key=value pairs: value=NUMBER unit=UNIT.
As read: value=7750 unit=psi
